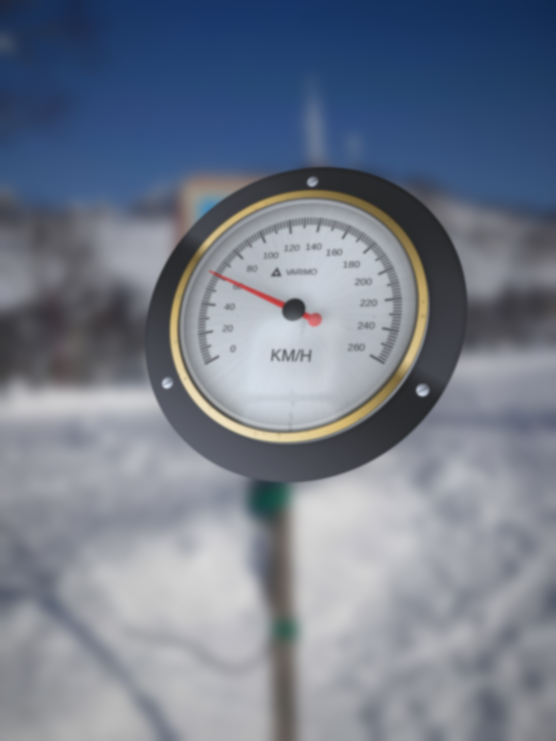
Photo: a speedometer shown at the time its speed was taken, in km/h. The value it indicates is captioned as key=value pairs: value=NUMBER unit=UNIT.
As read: value=60 unit=km/h
